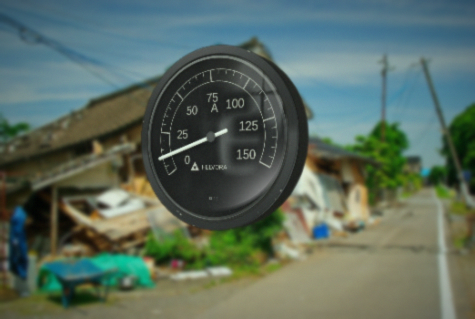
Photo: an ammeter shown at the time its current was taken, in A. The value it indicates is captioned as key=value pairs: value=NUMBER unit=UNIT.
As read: value=10 unit=A
